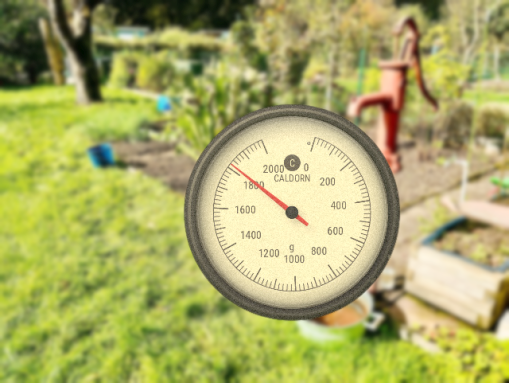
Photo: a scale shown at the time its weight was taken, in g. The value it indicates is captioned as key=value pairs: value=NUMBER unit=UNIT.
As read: value=1820 unit=g
